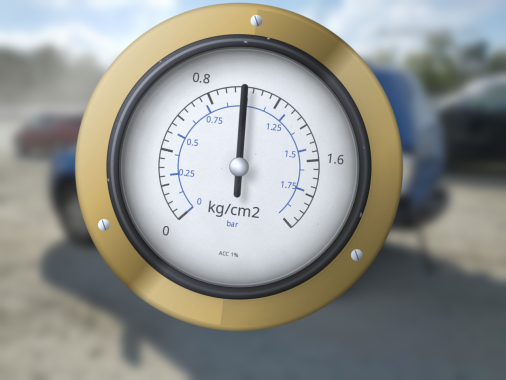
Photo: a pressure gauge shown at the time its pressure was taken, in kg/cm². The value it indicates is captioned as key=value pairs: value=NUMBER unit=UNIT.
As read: value=1 unit=kg/cm²
